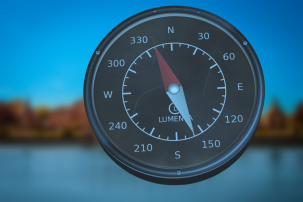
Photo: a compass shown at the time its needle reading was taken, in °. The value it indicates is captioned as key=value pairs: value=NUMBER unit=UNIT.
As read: value=340 unit=°
